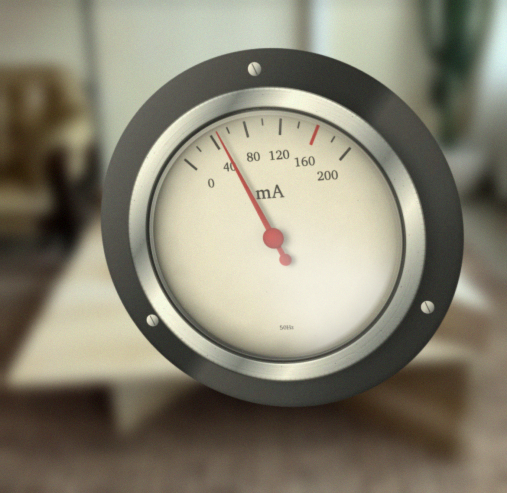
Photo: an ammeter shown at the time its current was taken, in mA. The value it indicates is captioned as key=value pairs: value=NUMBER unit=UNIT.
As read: value=50 unit=mA
